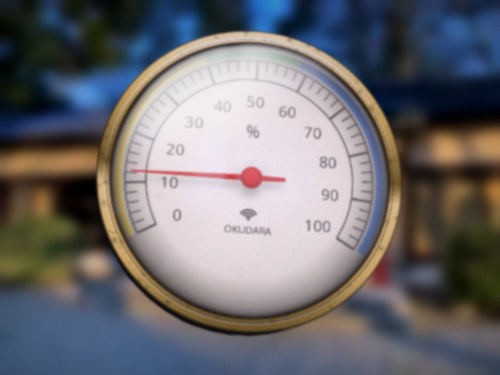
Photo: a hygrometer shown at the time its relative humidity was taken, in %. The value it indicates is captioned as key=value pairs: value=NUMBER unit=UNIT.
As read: value=12 unit=%
